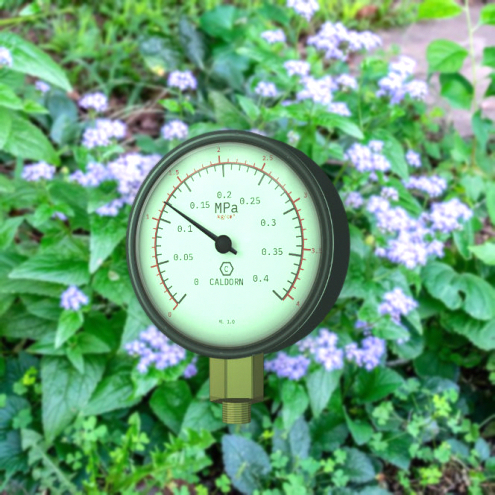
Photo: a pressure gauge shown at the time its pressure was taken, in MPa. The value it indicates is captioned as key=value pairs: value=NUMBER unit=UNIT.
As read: value=0.12 unit=MPa
